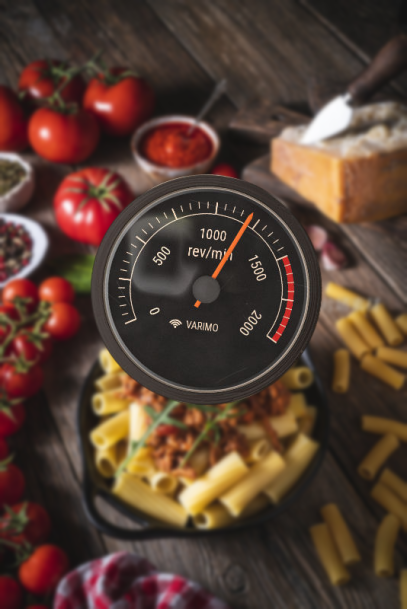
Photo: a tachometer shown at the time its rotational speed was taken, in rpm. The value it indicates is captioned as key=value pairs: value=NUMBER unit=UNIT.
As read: value=1200 unit=rpm
